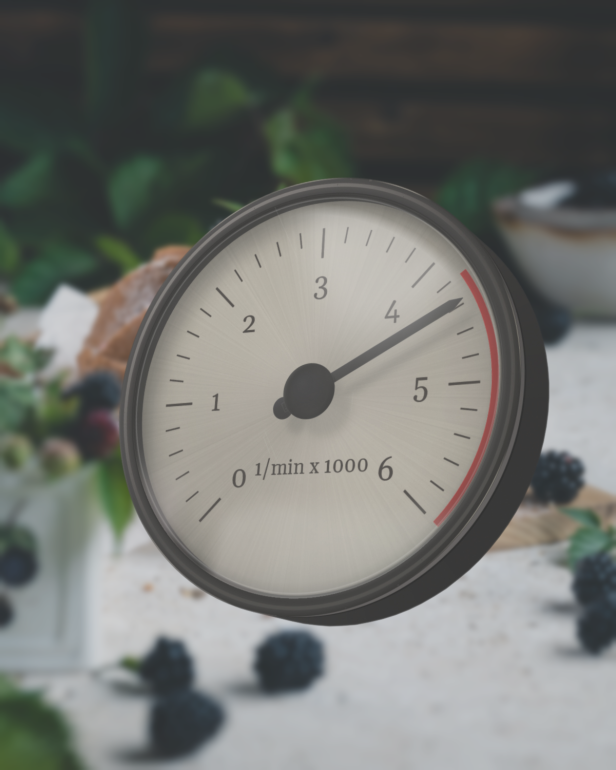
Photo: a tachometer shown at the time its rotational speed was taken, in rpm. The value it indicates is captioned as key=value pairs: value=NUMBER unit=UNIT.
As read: value=4400 unit=rpm
